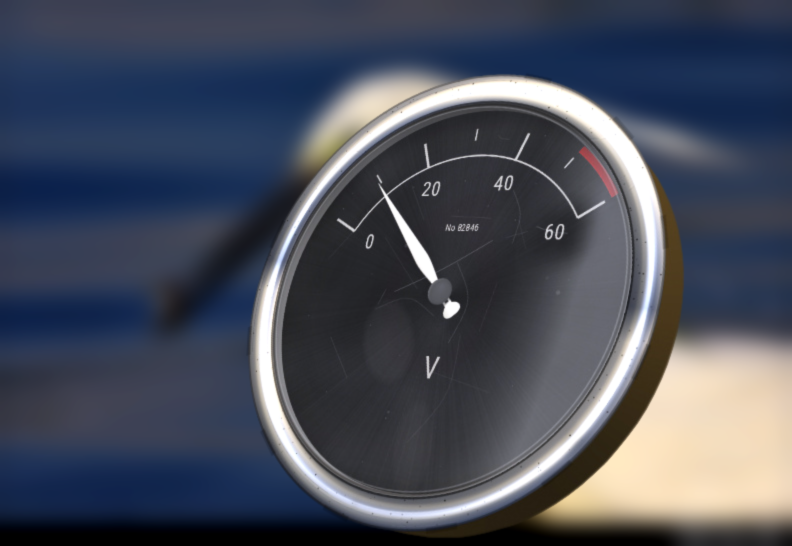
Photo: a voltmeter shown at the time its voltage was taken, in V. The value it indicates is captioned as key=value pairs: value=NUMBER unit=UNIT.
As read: value=10 unit=V
